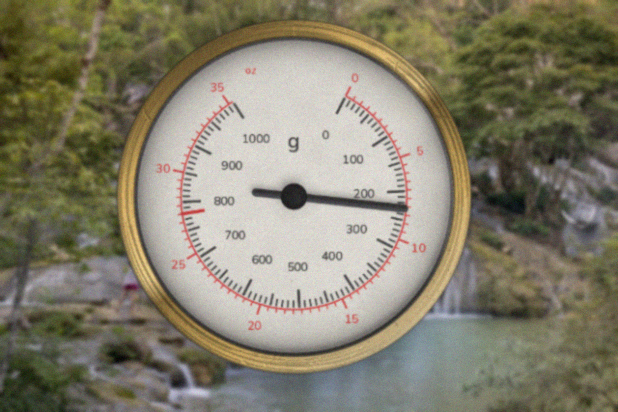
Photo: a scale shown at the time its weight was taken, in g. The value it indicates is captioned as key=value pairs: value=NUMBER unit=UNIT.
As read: value=230 unit=g
